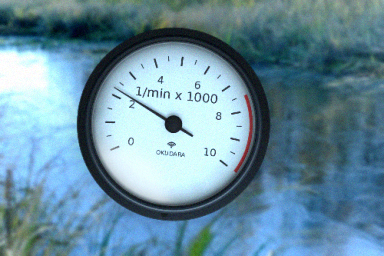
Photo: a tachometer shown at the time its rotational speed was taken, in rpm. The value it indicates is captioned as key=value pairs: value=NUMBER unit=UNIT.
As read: value=2250 unit=rpm
